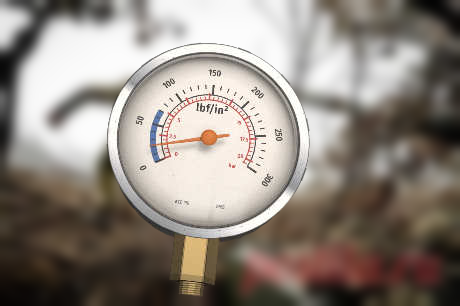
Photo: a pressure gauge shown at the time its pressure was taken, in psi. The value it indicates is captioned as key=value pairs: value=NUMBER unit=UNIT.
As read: value=20 unit=psi
